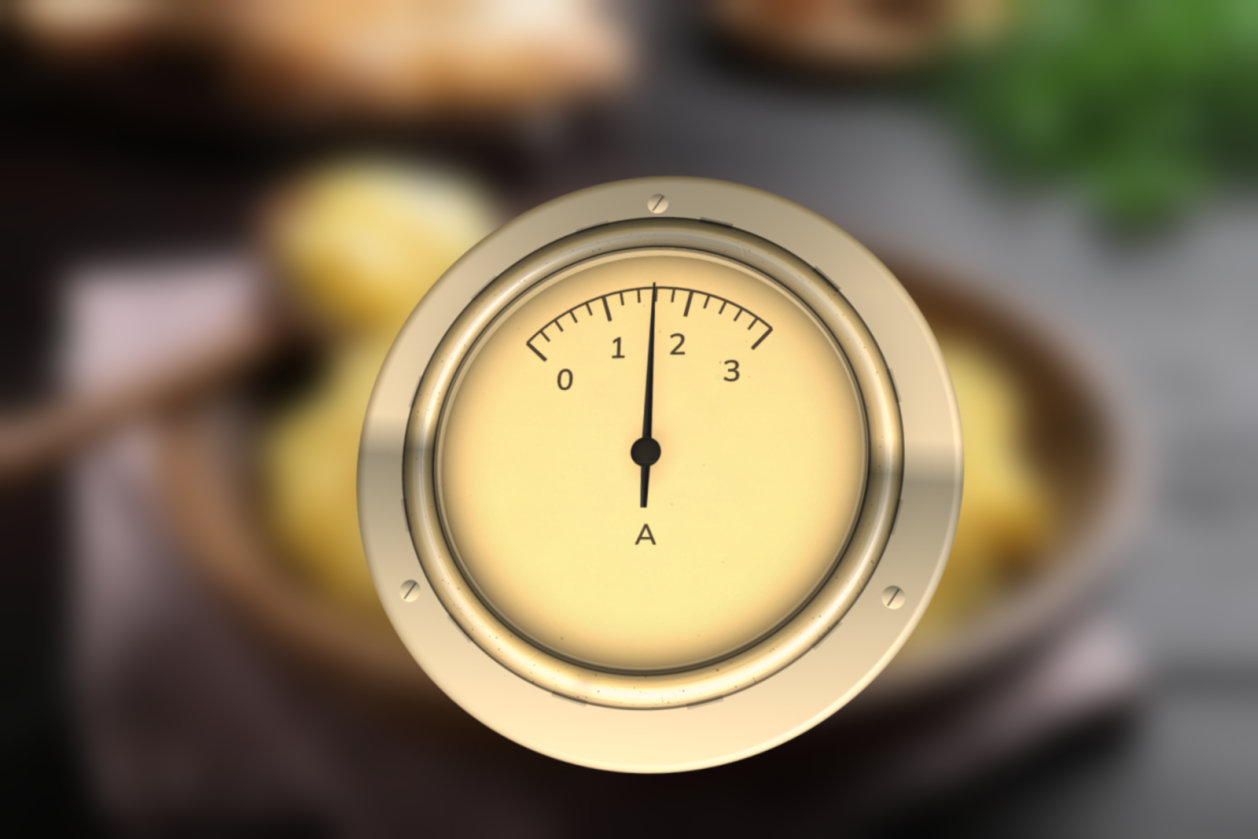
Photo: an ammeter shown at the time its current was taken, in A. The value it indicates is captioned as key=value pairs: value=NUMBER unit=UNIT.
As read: value=1.6 unit=A
